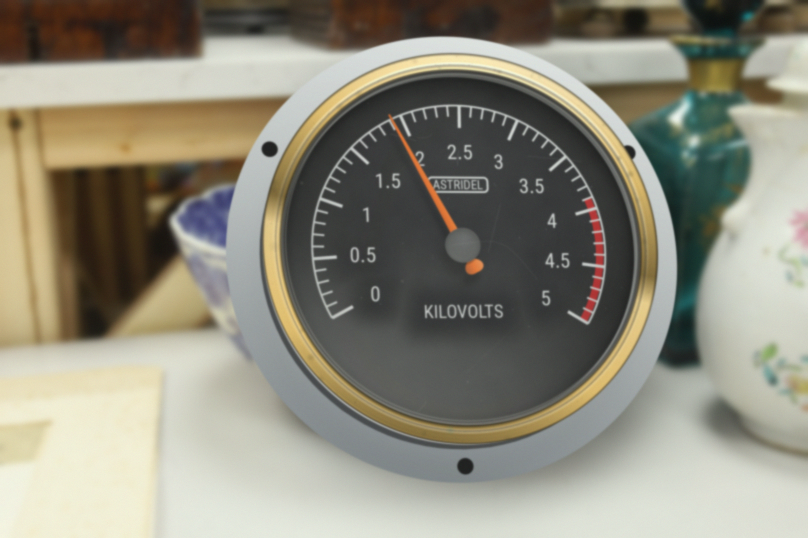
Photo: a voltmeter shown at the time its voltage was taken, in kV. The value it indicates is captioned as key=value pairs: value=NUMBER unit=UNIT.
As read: value=1.9 unit=kV
